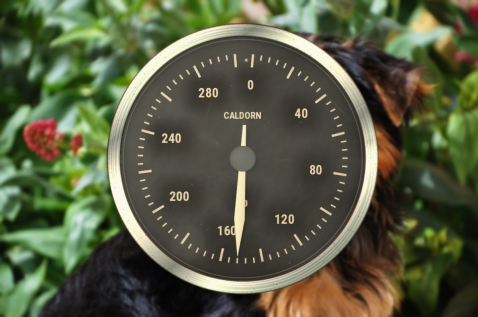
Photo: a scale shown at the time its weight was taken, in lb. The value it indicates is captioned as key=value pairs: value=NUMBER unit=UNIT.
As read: value=152 unit=lb
